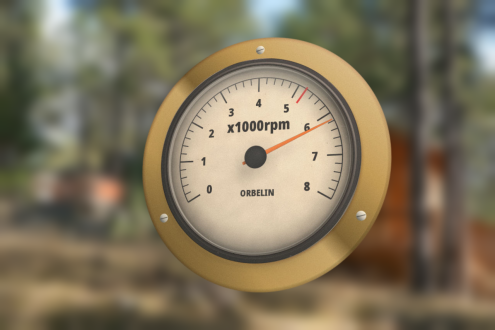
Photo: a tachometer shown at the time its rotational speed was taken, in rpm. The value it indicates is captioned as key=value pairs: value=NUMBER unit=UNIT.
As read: value=6200 unit=rpm
